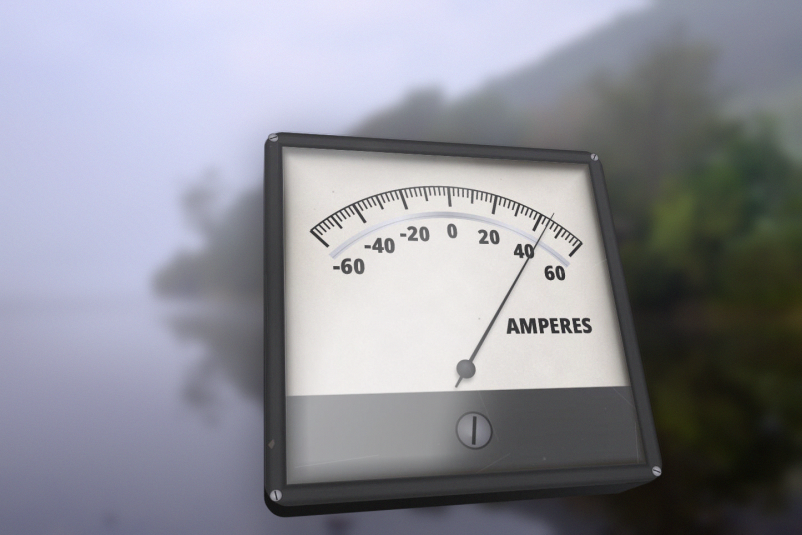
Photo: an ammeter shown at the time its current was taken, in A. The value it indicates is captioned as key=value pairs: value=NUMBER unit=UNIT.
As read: value=44 unit=A
